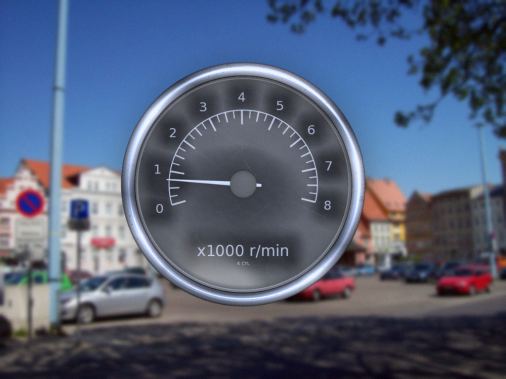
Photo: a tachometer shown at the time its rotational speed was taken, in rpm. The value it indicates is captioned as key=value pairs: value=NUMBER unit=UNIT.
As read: value=750 unit=rpm
